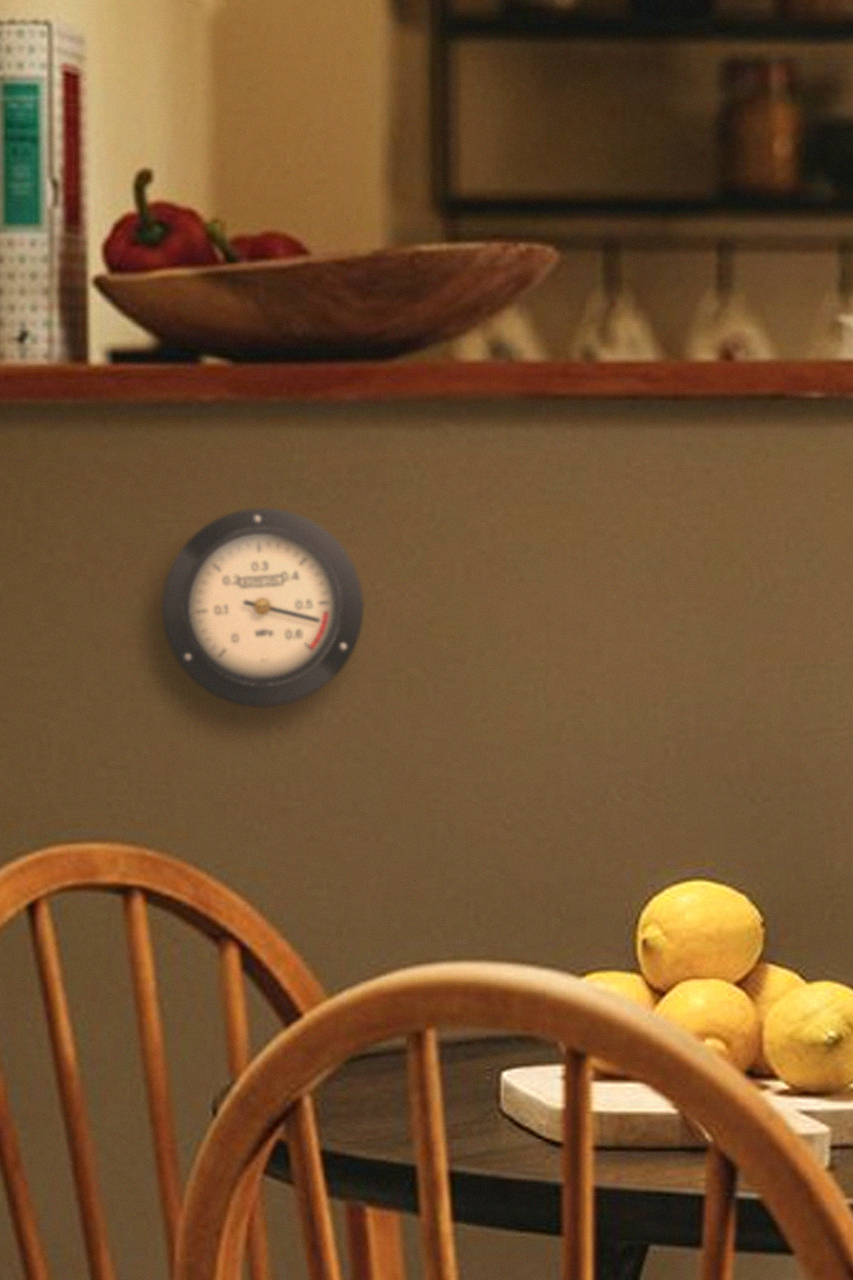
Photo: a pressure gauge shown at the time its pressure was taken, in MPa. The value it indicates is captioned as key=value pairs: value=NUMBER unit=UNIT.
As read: value=0.54 unit=MPa
